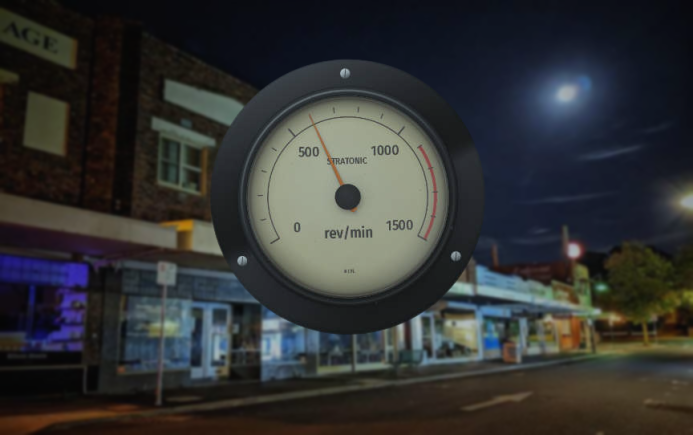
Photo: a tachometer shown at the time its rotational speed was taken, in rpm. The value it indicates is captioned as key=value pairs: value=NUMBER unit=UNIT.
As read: value=600 unit=rpm
